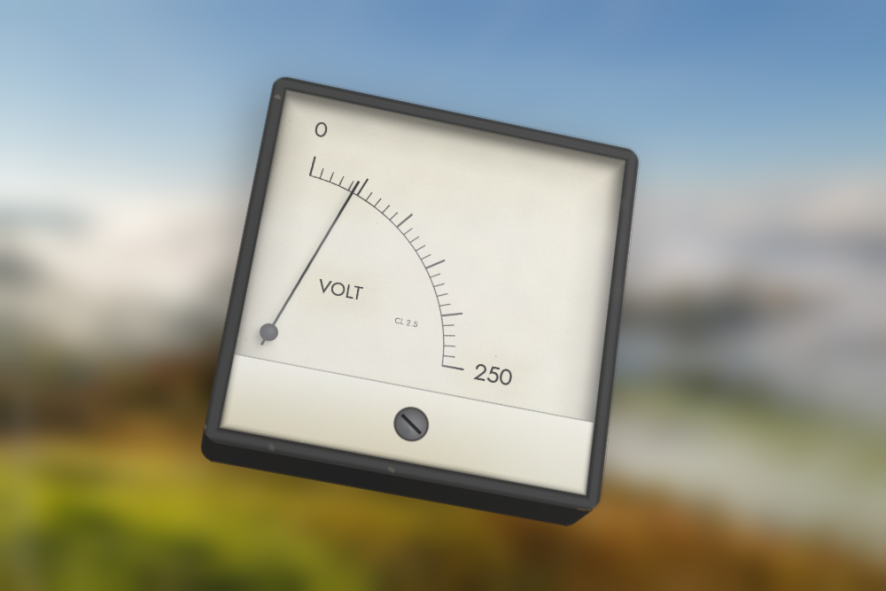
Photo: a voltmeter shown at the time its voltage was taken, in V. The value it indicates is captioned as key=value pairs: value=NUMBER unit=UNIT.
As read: value=45 unit=V
